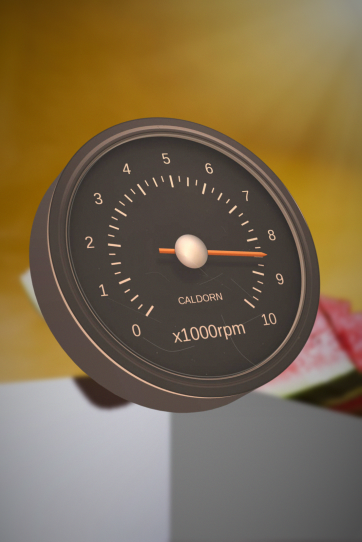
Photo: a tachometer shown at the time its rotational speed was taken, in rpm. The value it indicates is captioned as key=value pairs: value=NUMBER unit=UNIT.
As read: value=8500 unit=rpm
